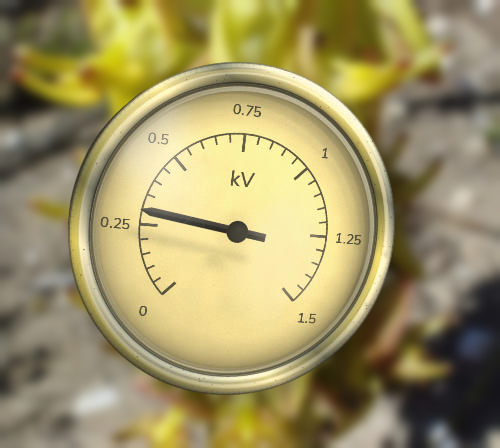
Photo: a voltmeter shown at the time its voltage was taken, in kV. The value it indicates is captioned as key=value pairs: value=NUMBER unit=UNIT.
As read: value=0.3 unit=kV
